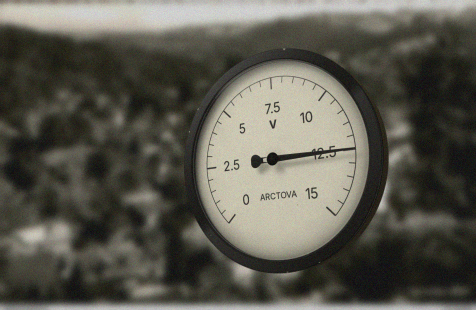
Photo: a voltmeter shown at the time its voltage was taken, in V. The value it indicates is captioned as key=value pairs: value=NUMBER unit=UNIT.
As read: value=12.5 unit=V
